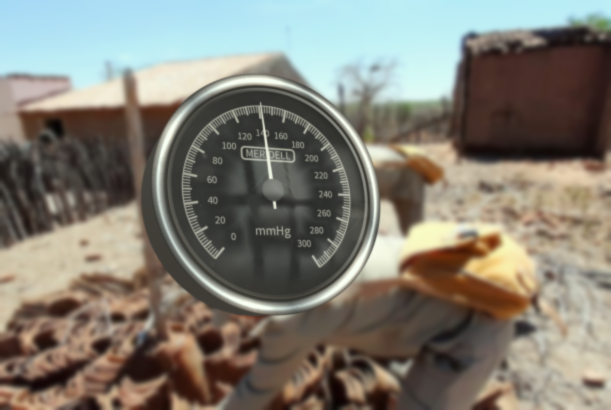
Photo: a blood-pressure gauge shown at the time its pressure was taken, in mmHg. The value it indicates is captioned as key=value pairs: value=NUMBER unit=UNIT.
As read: value=140 unit=mmHg
